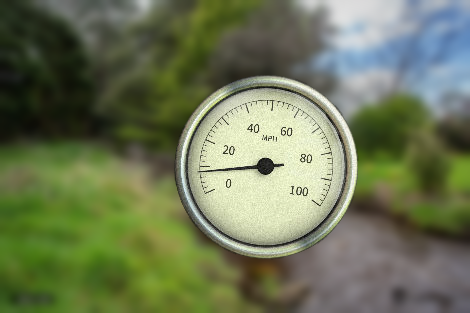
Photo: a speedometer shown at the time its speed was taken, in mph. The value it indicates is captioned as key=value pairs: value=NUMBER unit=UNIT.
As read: value=8 unit=mph
